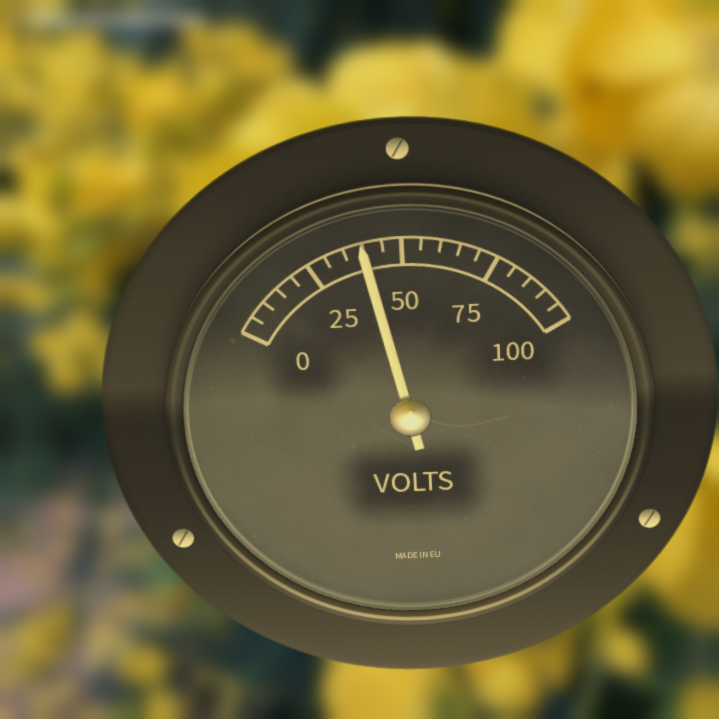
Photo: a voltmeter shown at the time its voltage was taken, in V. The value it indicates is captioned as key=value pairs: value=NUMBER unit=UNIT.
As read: value=40 unit=V
